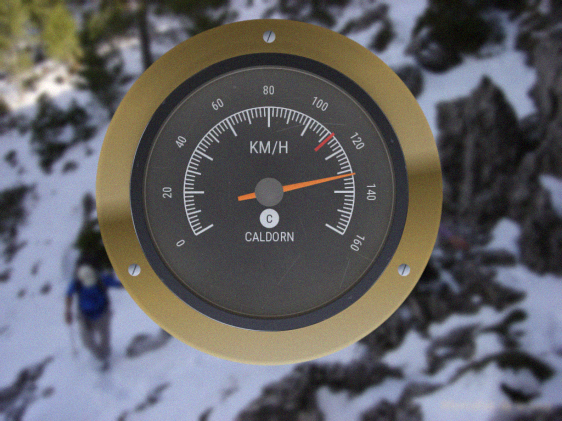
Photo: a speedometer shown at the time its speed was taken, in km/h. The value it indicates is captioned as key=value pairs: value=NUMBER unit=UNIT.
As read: value=132 unit=km/h
